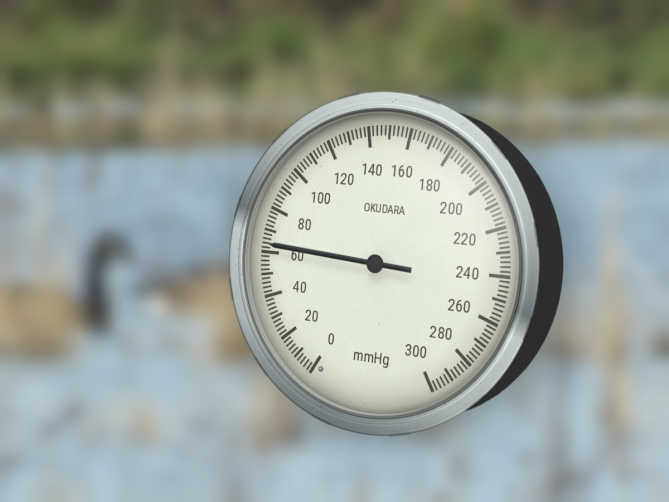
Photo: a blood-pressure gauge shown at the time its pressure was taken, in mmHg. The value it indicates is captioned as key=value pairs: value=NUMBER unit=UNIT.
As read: value=64 unit=mmHg
